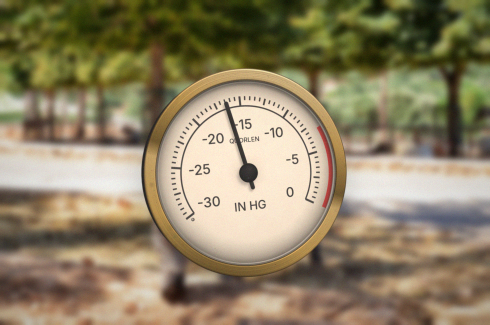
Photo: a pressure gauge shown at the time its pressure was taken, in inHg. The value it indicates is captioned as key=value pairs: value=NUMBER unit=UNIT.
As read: value=-16.5 unit=inHg
